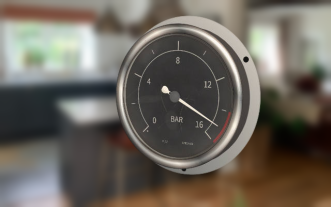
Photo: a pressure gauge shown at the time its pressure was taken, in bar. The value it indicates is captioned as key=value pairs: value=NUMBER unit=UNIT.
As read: value=15 unit=bar
